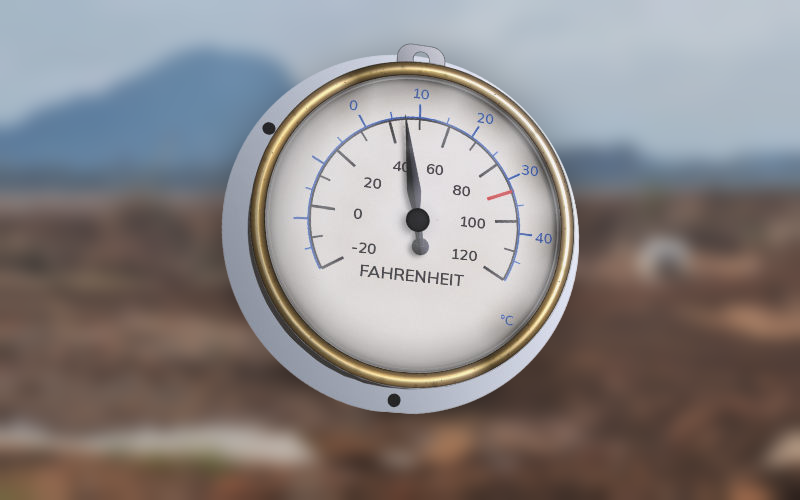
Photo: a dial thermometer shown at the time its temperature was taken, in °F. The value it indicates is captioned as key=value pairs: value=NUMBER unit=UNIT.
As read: value=45 unit=°F
